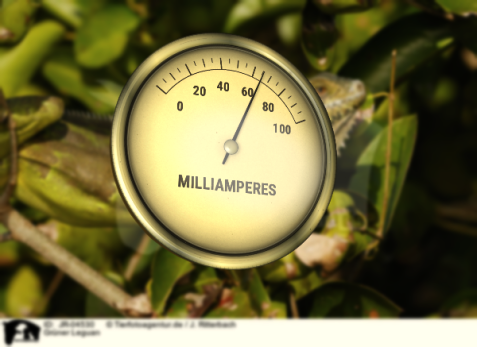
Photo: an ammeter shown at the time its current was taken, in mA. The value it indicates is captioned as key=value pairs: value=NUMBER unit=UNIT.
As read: value=65 unit=mA
